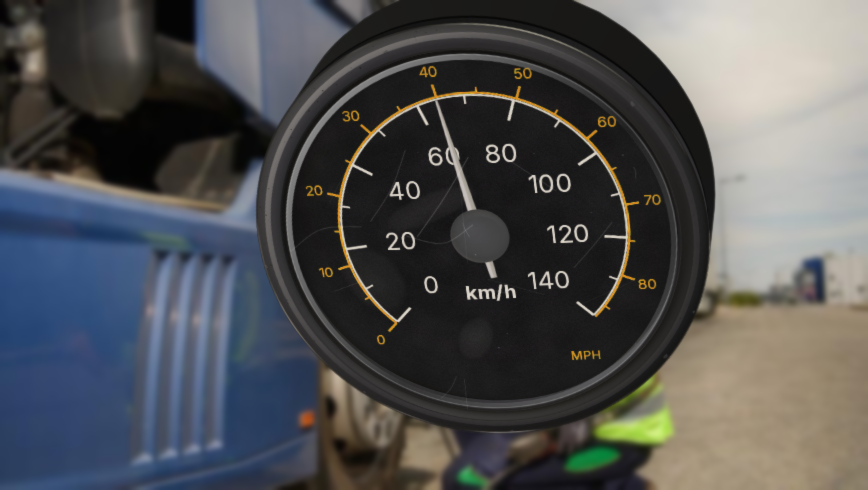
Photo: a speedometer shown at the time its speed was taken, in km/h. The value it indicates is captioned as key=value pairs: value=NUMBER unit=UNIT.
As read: value=65 unit=km/h
